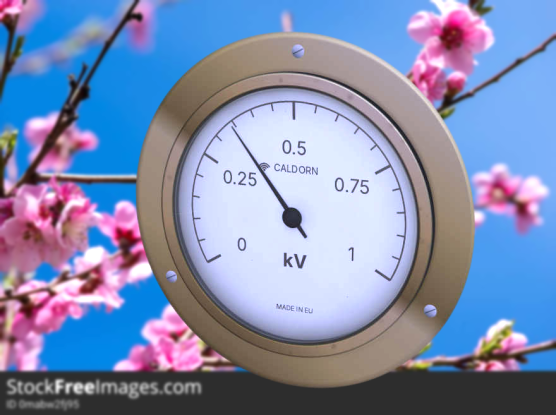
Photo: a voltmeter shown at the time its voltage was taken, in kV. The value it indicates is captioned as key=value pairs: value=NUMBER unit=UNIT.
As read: value=0.35 unit=kV
